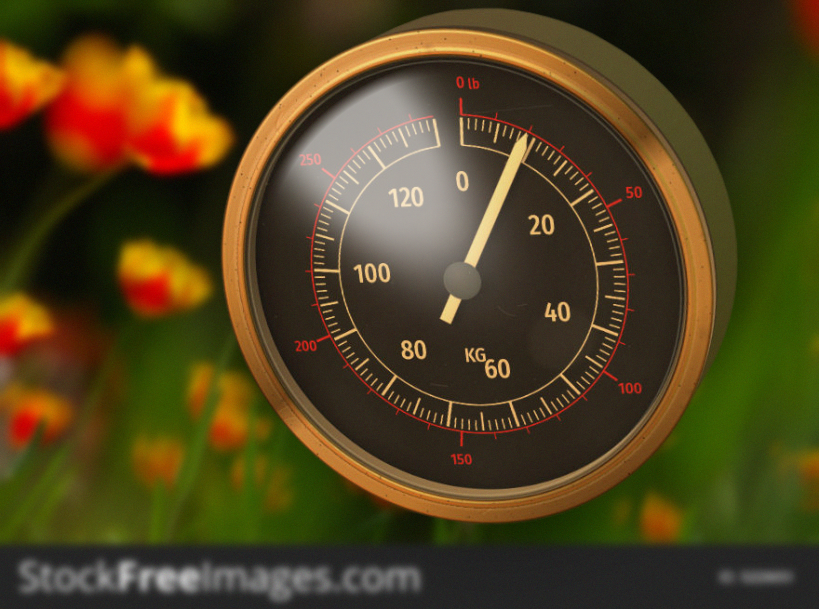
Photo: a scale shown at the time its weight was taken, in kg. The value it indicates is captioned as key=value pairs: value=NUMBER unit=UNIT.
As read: value=9 unit=kg
